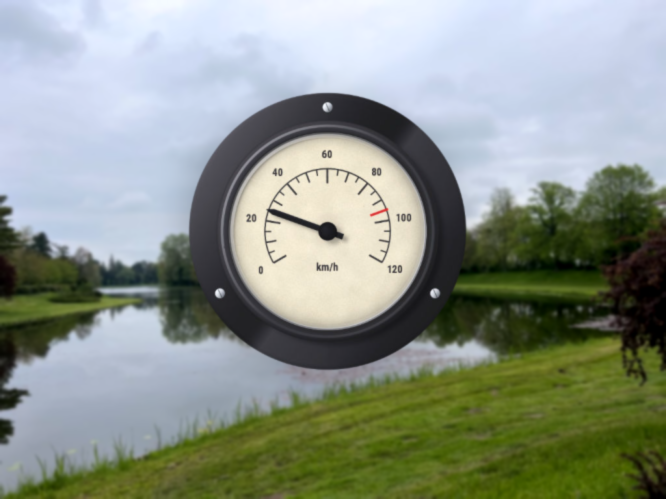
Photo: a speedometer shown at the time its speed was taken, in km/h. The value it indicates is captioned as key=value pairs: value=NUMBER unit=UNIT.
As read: value=25 unit=km/h
